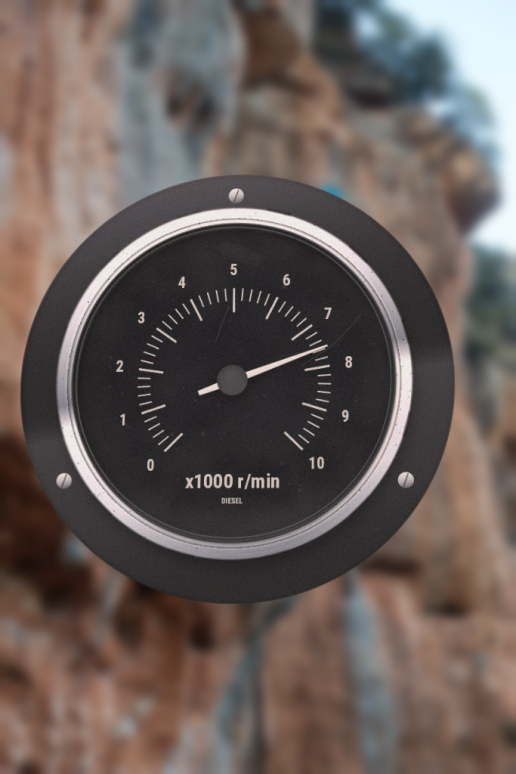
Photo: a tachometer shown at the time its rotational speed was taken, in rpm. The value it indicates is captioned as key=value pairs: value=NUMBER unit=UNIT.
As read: value=7600 unit=rpm
